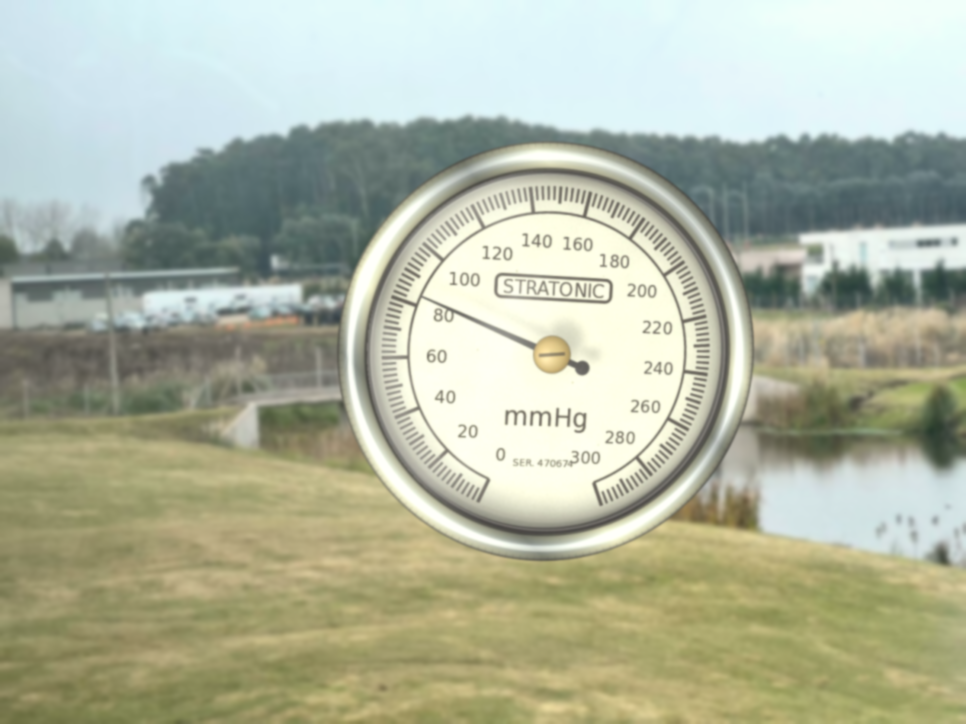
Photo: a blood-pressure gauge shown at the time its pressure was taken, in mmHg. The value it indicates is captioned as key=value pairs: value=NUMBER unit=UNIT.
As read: value=84 unit=mmHg
